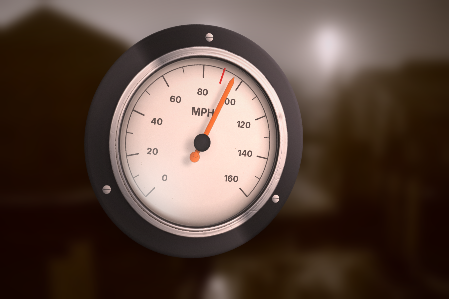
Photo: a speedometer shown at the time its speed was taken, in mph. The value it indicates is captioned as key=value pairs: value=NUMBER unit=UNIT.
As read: value=95 unit=mph
